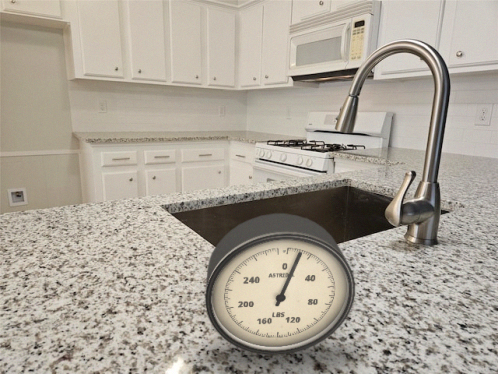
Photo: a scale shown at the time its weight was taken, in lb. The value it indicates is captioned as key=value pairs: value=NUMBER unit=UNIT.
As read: value=10 unit=lb
